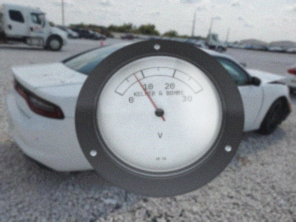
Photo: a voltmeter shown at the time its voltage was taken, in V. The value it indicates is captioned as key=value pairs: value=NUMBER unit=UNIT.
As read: value=7.5 unit=V
